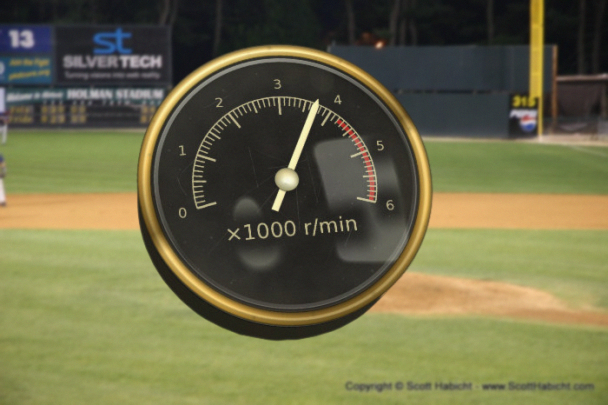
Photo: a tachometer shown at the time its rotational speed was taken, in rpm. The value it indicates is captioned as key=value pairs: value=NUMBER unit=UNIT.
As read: value=3700 unit=rpm
